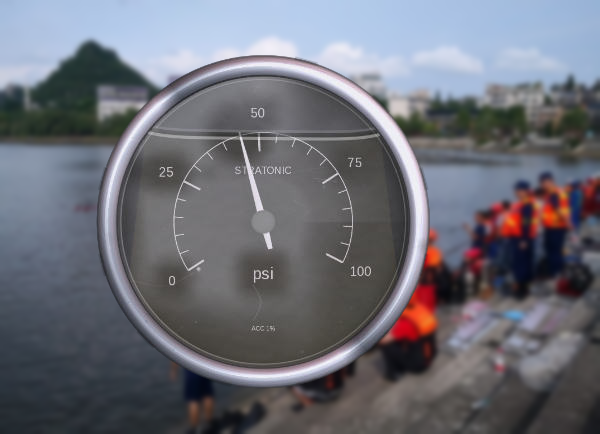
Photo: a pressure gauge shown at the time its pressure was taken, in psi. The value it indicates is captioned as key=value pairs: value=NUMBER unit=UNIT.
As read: value=45 unit=psi
